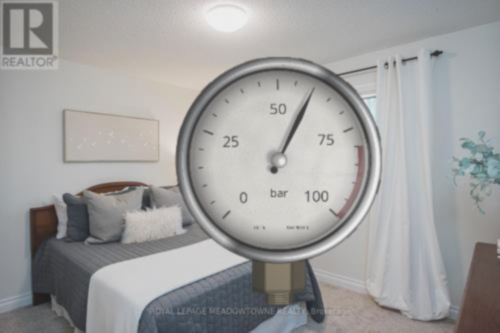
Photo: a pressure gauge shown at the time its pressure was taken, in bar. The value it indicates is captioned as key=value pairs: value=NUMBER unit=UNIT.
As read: value=60 unit=bar
